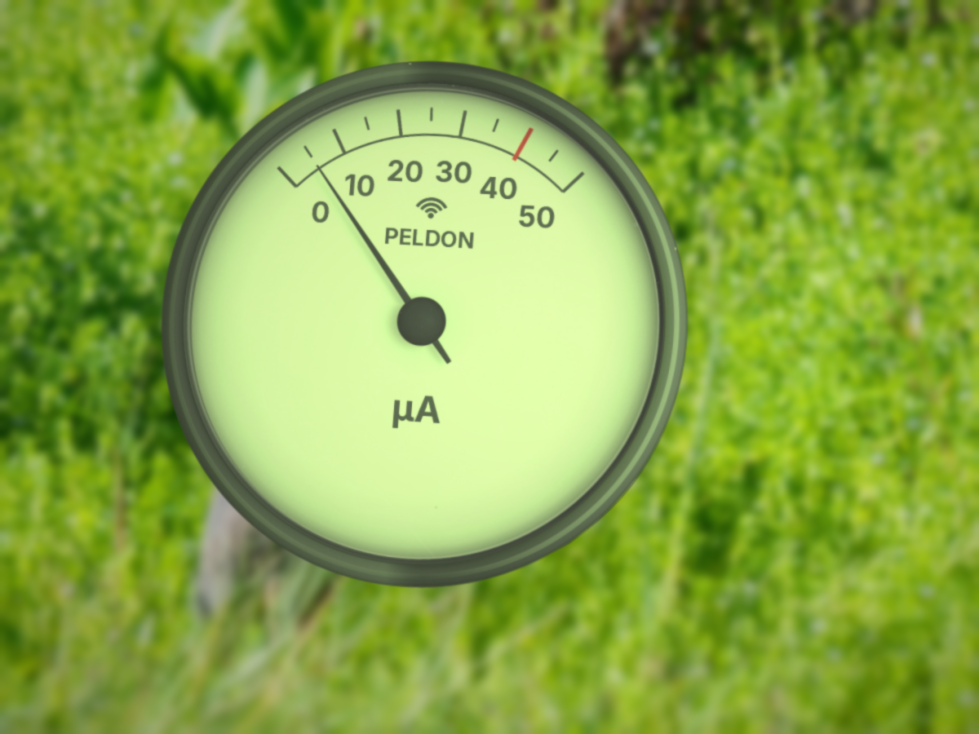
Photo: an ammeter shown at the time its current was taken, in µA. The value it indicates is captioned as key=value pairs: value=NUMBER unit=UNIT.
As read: value=5 unit=µA
